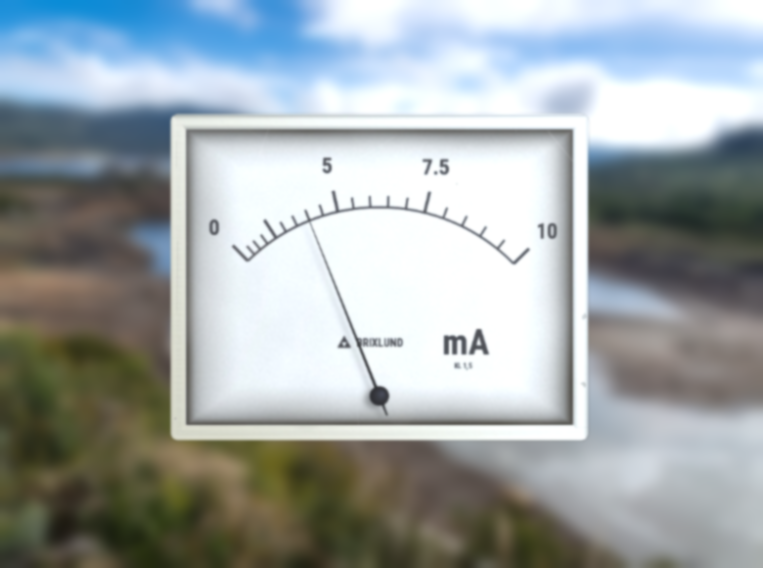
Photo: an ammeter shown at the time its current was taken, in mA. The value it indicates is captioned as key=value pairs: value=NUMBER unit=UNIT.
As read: value=4 unit=mA
